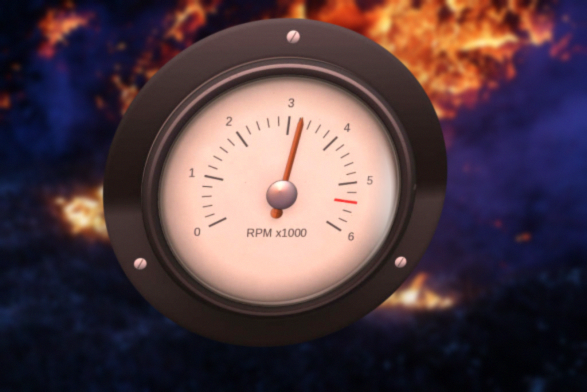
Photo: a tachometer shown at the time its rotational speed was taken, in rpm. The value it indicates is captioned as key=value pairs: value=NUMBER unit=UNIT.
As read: value=3200 unit=rpm
